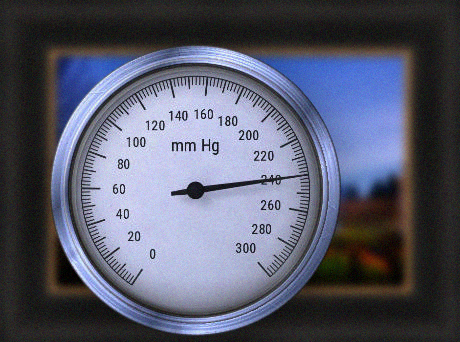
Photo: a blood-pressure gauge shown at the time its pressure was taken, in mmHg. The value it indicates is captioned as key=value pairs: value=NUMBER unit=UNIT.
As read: value=240 unit=mmHg
